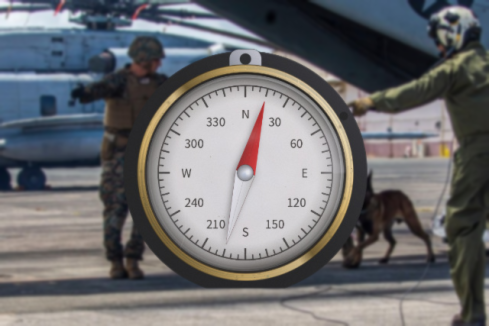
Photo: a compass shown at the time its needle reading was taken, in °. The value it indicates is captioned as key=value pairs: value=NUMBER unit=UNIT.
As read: value=15 unit=°
